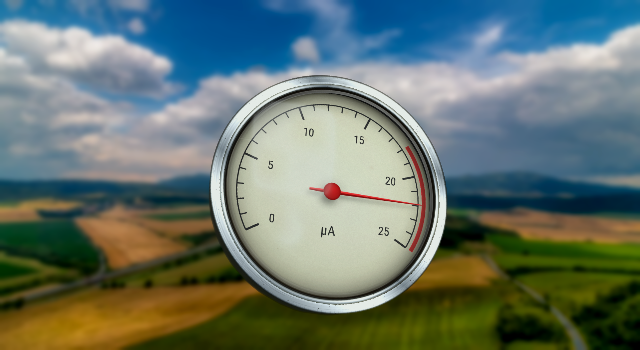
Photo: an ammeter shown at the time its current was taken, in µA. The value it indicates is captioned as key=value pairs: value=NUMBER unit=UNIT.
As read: value=22 unit=µA
